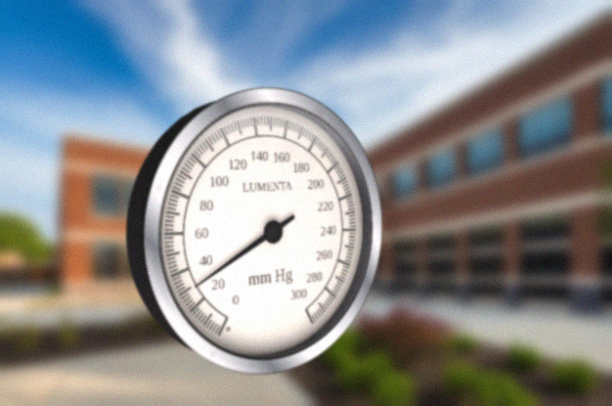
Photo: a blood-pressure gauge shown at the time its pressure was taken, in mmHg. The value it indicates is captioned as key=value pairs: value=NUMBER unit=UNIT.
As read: value=30 unit=mmHg
